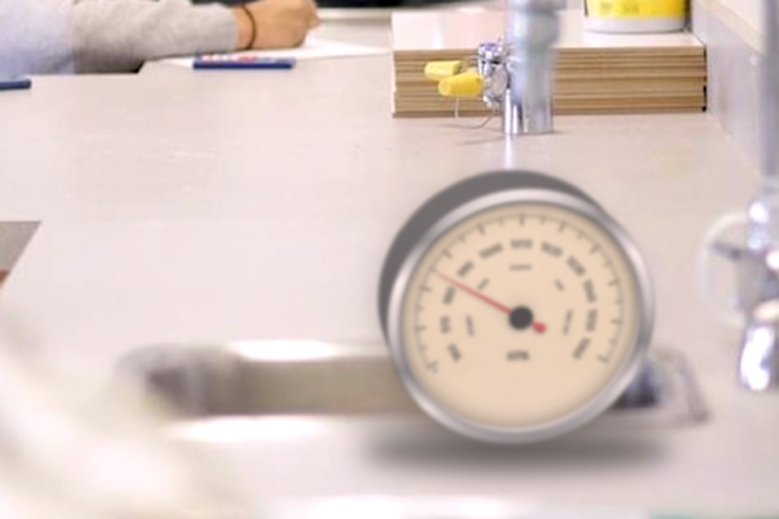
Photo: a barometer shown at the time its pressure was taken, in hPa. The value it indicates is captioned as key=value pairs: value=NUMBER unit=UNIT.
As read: value=985 unit=hPa
